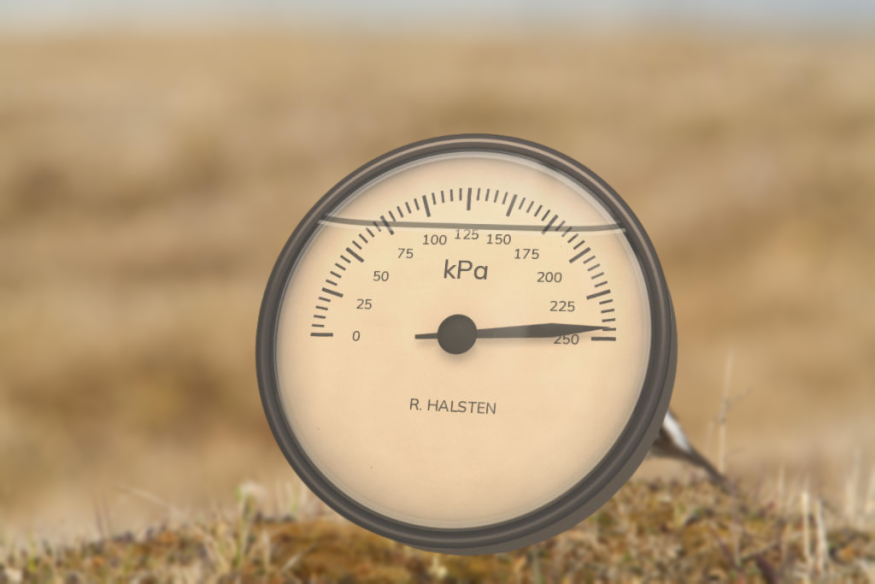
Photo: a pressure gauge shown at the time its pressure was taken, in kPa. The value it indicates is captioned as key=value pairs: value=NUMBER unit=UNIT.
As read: value=245 unit=kPa
